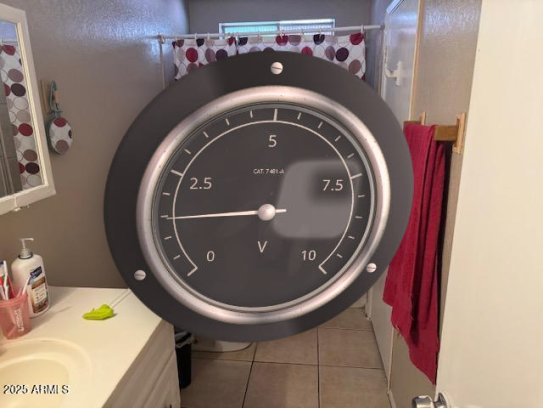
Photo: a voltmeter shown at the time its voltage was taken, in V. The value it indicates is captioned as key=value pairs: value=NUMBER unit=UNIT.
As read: value=1.5 unit=V
